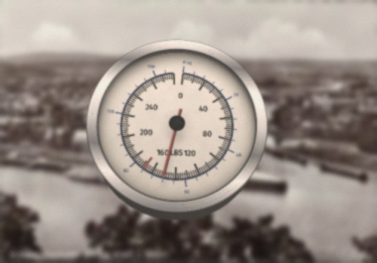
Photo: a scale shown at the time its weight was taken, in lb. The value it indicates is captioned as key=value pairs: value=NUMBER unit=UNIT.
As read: value=150 unit=lb
